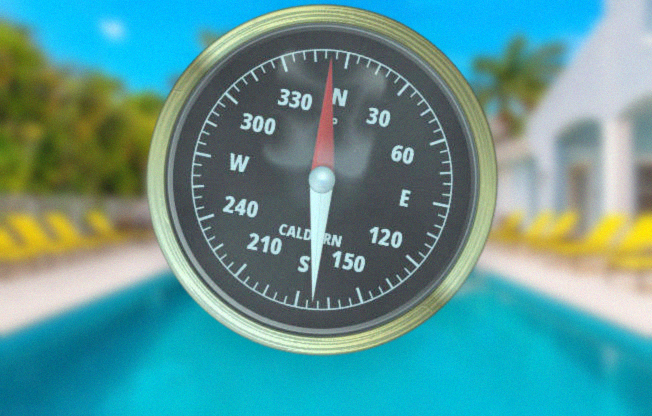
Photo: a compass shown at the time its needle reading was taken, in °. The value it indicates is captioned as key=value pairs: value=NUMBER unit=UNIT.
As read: value=352.5 unit=°
